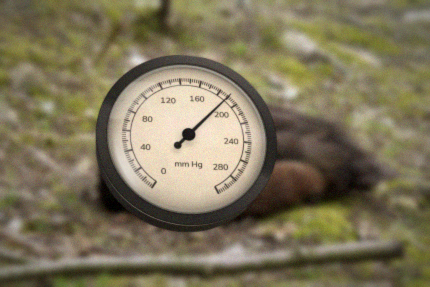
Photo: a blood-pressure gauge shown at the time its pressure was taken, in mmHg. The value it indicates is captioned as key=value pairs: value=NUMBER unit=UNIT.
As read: value=190 unit=mmHg
